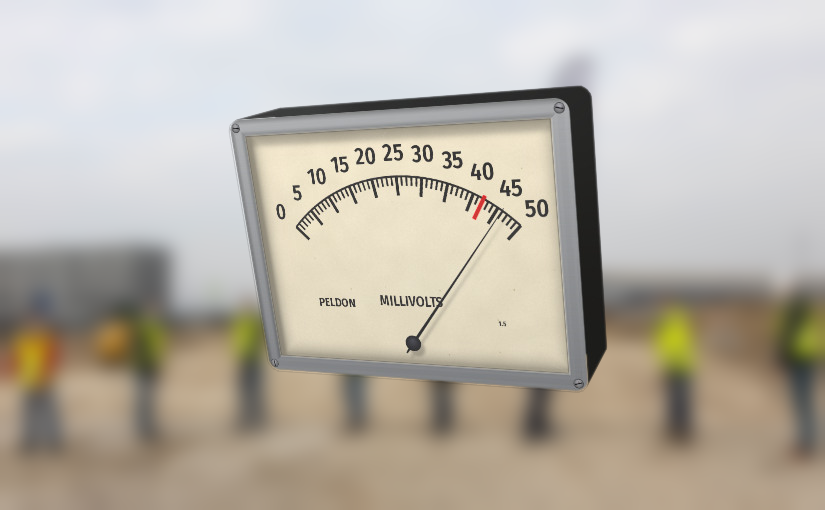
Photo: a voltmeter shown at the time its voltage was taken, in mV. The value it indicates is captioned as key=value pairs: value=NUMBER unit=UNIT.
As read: value=46 unit=mV
